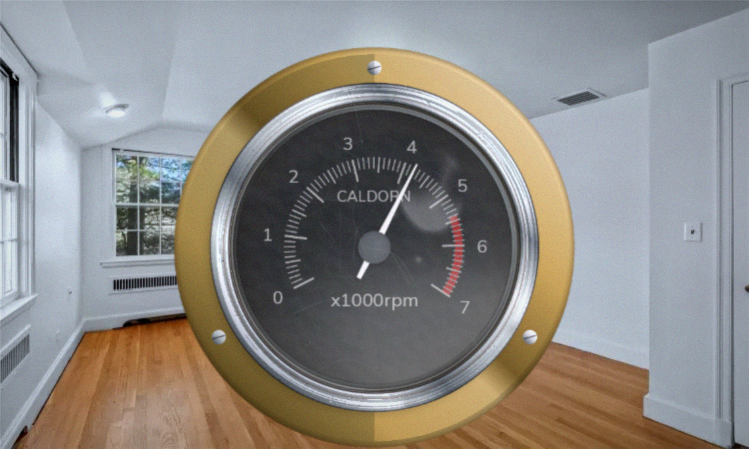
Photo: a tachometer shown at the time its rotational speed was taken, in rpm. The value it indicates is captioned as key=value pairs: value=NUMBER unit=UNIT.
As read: value=4200 unit=rpm
